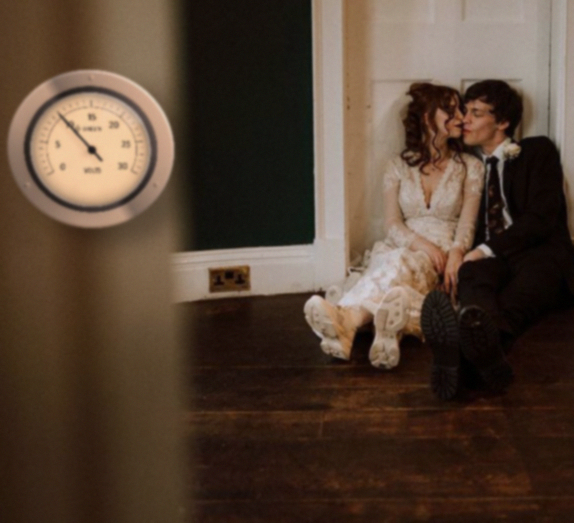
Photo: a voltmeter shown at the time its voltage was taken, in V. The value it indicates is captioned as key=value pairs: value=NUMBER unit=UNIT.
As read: value=10 unit=V
